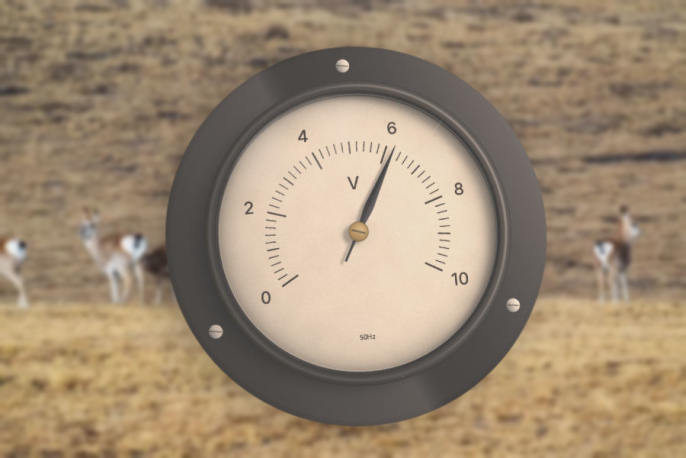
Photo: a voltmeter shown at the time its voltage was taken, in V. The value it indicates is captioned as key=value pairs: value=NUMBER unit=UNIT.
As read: value=6.2 unit=V
